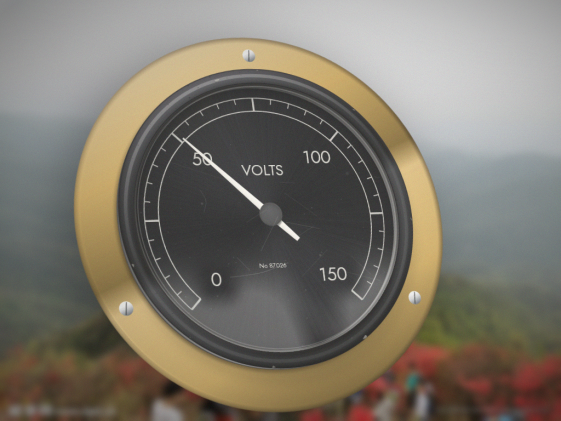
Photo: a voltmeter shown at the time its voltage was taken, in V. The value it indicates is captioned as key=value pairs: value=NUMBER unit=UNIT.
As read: value=50 unit=V
